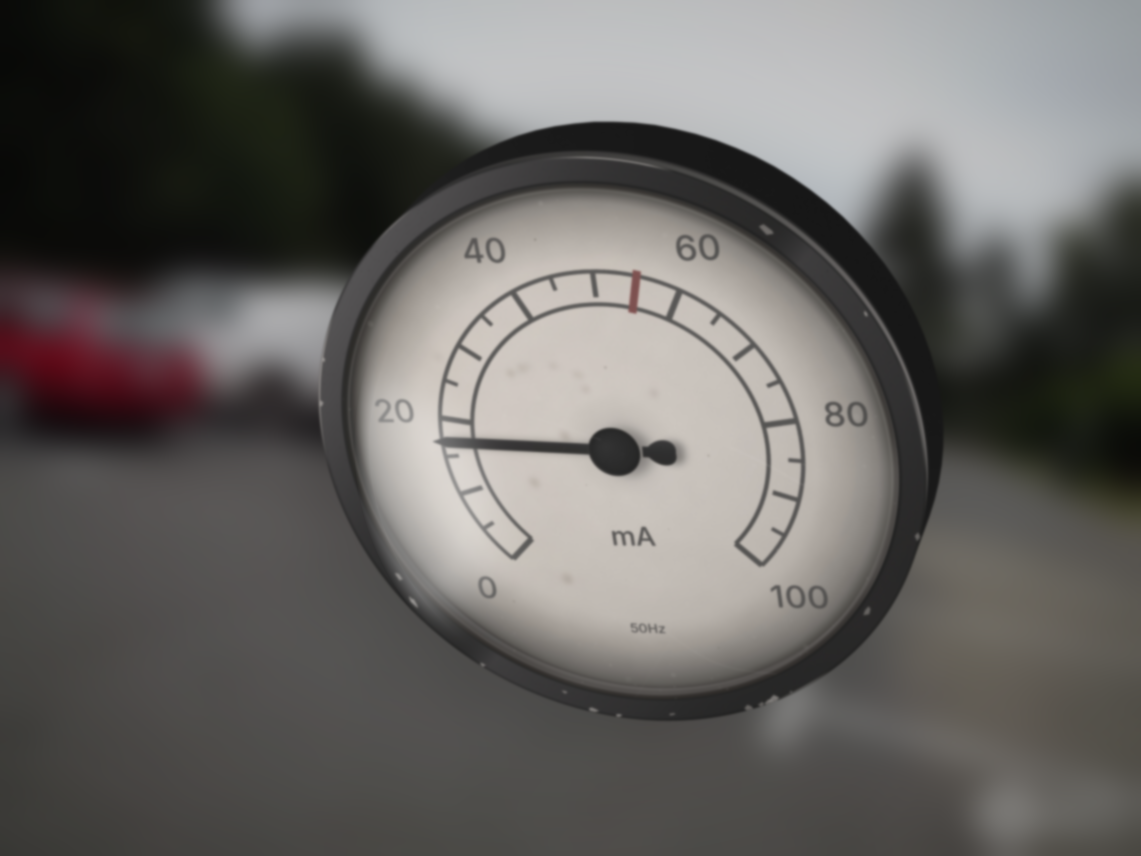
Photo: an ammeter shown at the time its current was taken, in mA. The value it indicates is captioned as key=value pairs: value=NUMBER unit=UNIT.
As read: value=17.5 unit=mA
